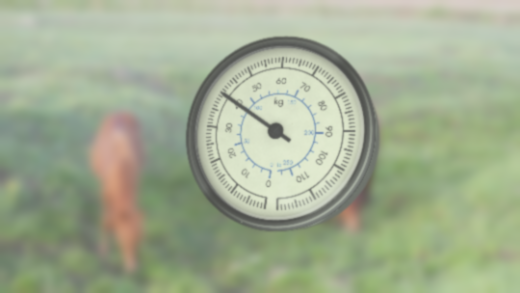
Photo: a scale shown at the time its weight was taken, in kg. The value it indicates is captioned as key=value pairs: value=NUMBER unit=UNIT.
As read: value=40 unit=kg
